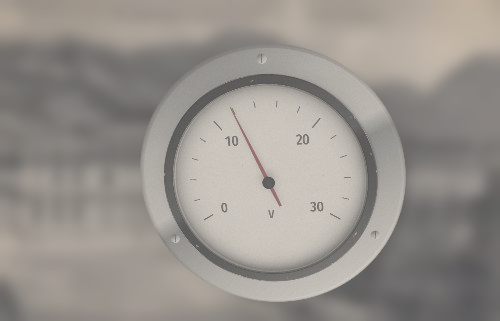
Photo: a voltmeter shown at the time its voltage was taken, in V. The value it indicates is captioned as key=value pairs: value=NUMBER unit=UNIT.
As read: value=12 unit=V
